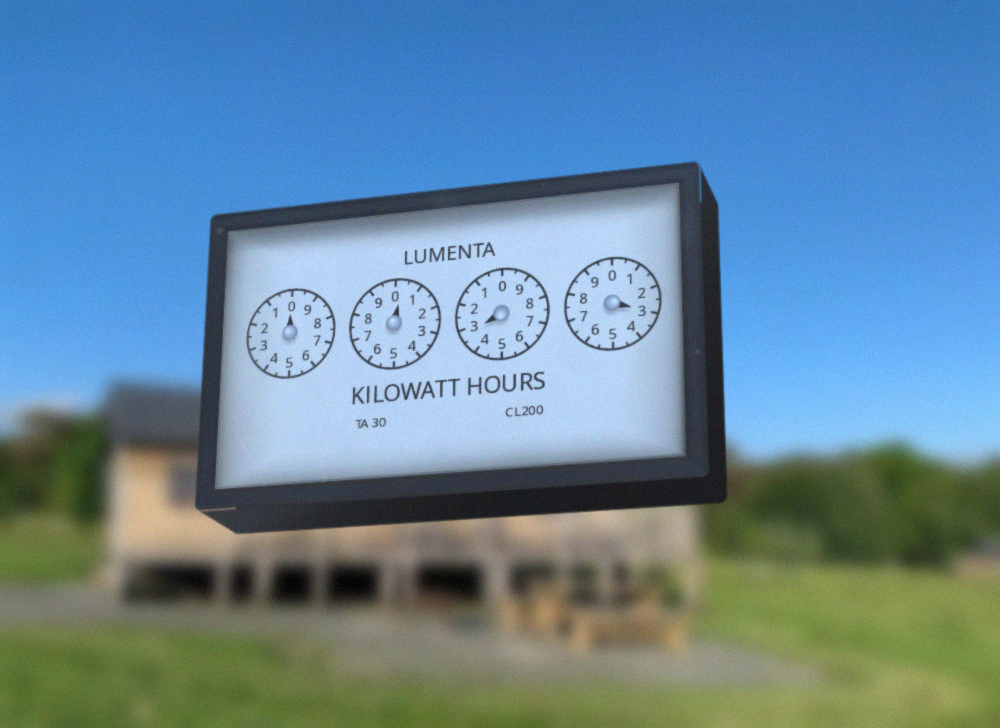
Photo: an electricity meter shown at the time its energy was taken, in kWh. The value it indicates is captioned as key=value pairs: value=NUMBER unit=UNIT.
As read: value=33 unit=kWh
